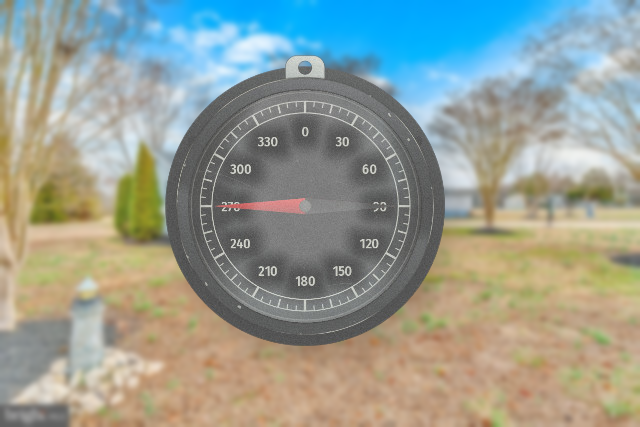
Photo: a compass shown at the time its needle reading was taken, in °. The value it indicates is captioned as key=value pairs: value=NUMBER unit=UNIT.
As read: value=270 unit=°
